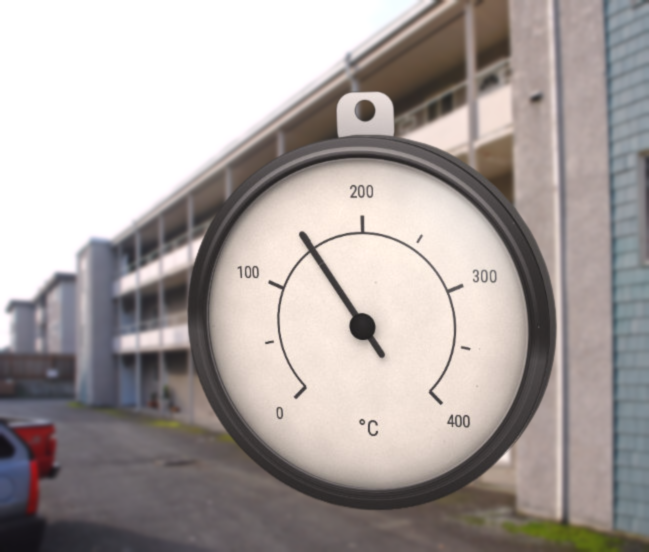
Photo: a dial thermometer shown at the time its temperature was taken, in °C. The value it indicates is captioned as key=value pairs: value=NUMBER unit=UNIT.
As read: value=150 unit=°C
